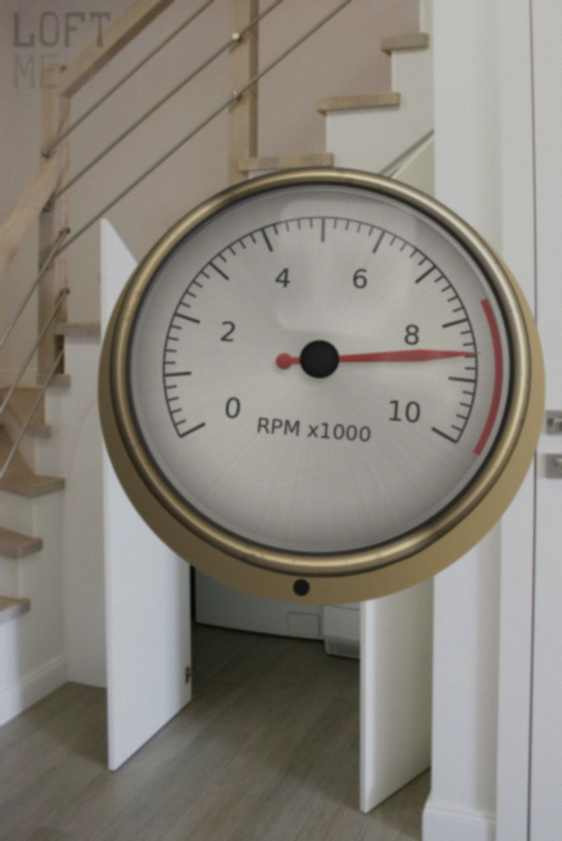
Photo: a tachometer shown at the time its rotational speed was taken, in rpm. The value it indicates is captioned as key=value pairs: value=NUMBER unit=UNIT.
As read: value=8600 unit=rpm
